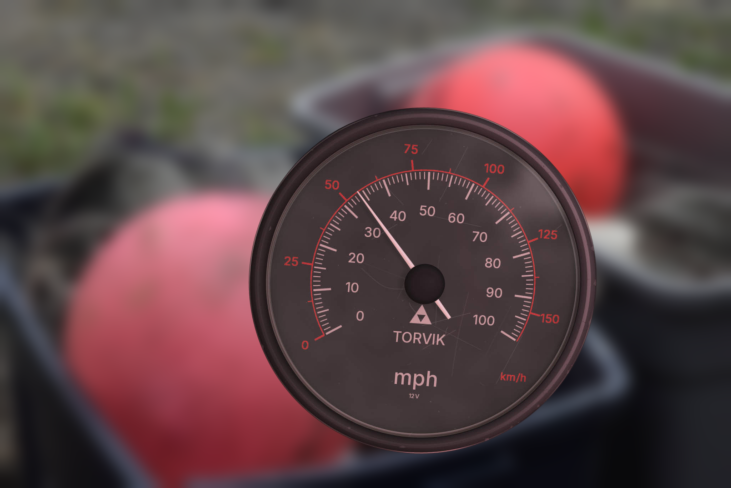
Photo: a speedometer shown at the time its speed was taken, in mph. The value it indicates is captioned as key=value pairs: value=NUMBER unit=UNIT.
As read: value=34 unit=mph
